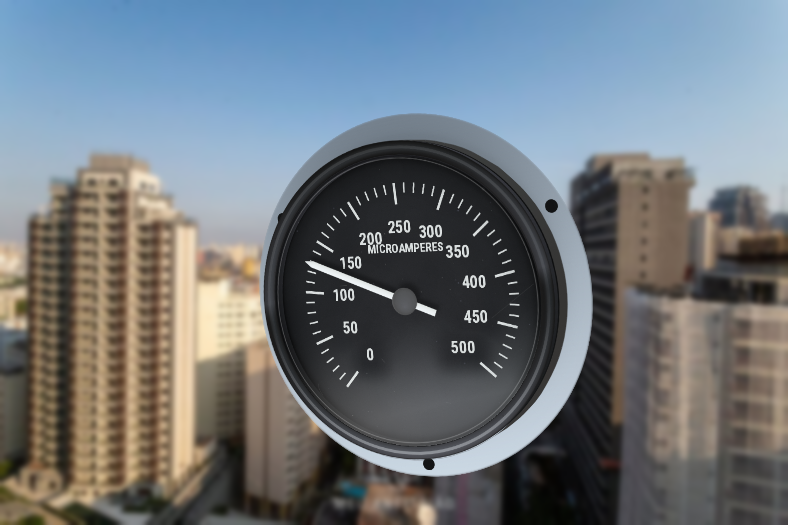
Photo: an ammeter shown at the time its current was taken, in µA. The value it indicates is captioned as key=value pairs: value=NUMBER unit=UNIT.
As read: value=130 unit=µA
